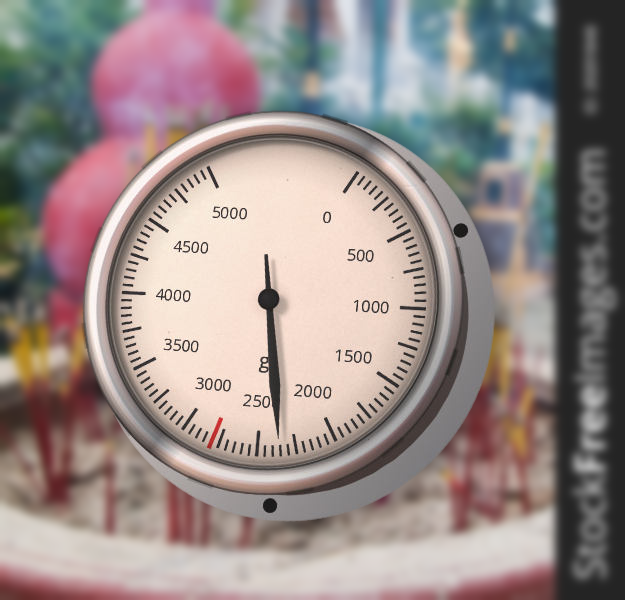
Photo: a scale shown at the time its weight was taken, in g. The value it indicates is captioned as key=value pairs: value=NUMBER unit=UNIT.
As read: value=2350 unit=g
